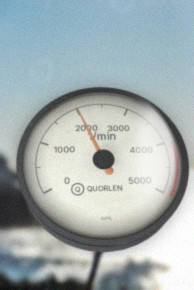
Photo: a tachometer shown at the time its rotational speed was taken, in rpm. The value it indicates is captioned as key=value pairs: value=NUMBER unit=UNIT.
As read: value=2000 unit=rpm
